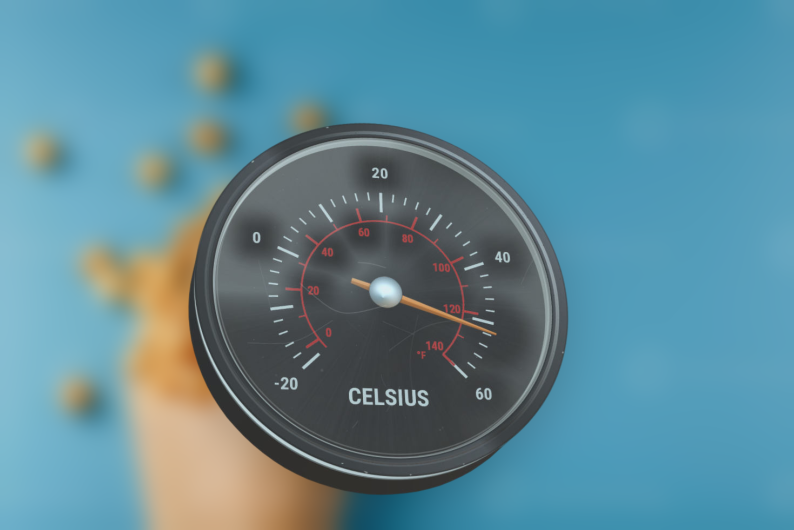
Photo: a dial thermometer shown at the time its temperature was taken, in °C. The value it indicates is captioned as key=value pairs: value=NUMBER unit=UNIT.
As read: value=52 unit=°C
